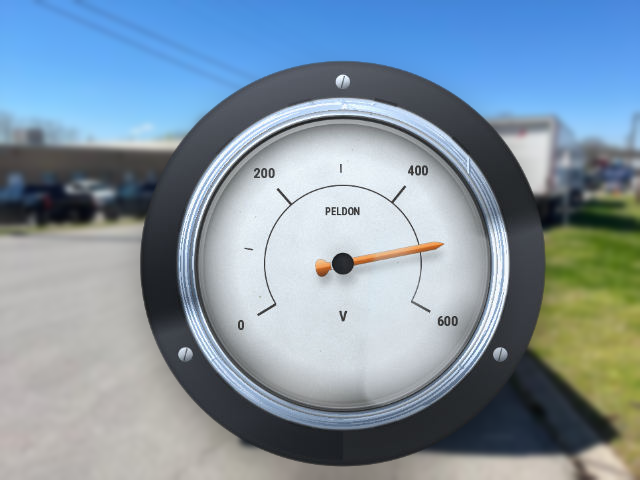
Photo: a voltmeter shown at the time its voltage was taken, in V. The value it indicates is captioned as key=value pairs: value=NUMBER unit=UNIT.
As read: value=500 unit=V
